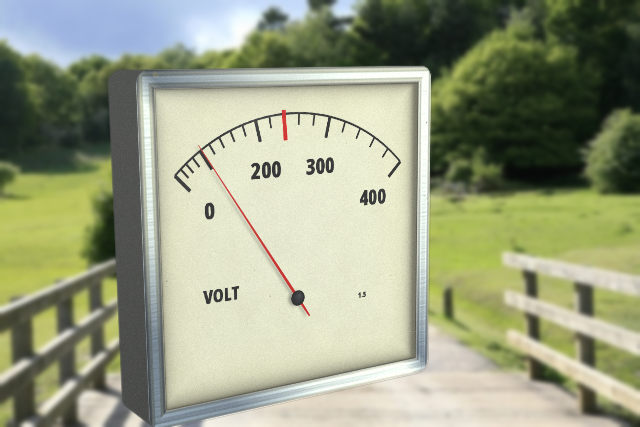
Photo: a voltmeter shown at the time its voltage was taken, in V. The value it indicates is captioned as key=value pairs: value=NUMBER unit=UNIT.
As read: value=100 unit=V
